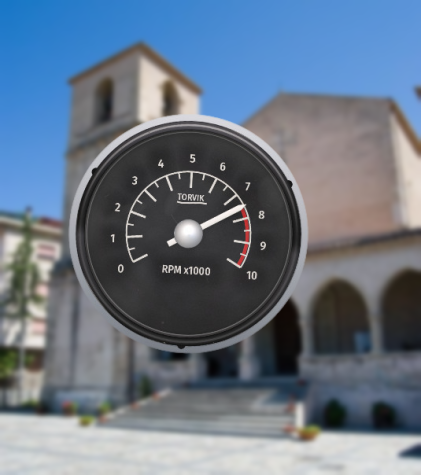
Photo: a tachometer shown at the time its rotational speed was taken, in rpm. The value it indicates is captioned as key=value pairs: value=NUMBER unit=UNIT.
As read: value=7500 unit=rpm
